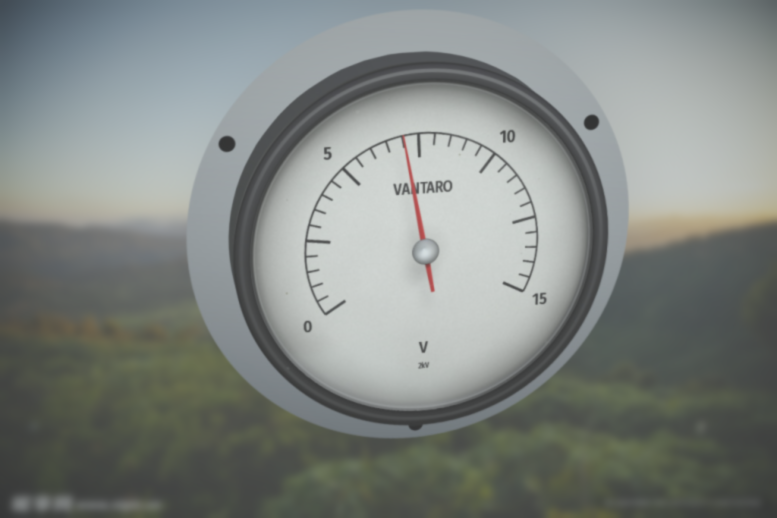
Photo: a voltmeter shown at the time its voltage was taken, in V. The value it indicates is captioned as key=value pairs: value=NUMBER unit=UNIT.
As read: value=7 unit=V
